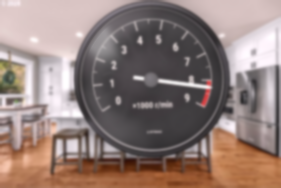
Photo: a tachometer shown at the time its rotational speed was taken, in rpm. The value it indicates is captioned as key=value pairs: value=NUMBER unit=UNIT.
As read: value=8250 unit=rpm
